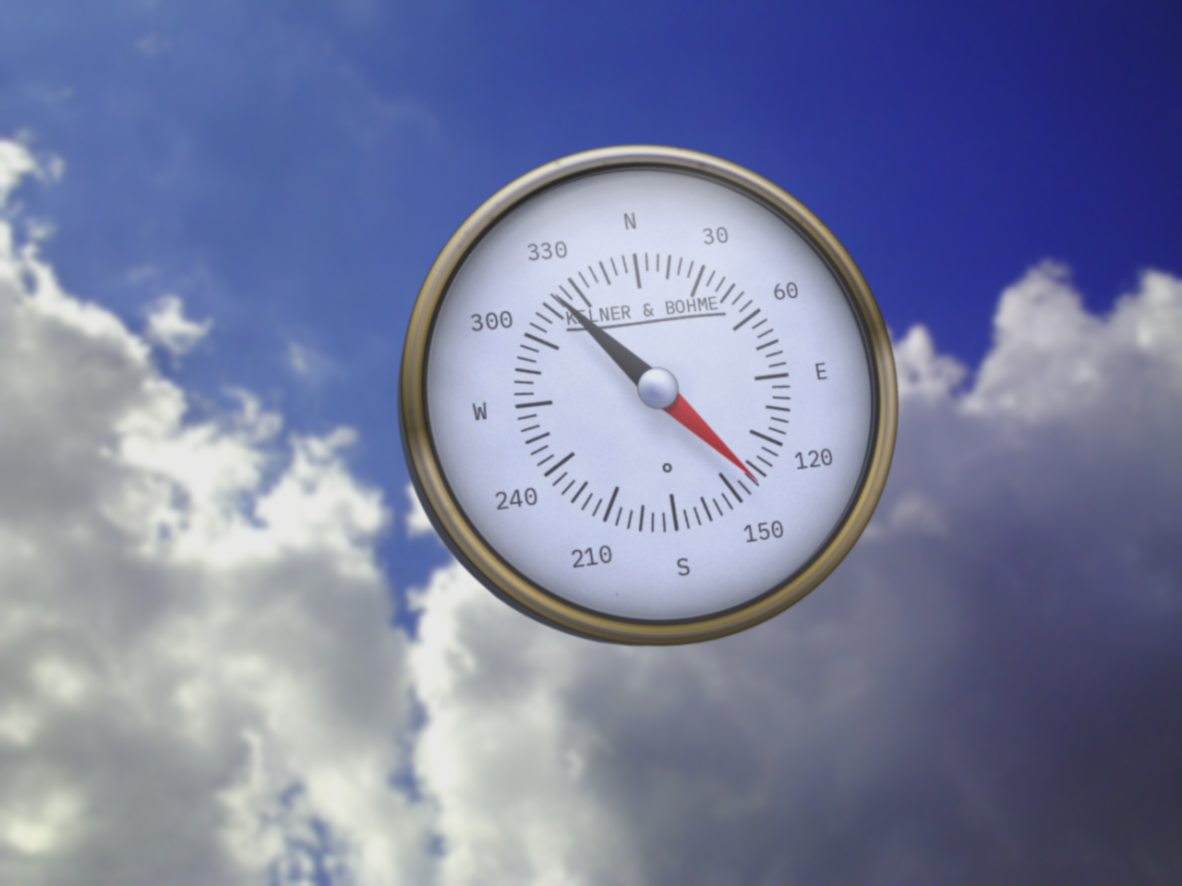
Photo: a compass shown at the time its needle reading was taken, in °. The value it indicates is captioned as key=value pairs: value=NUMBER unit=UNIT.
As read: value=140 unit=°
